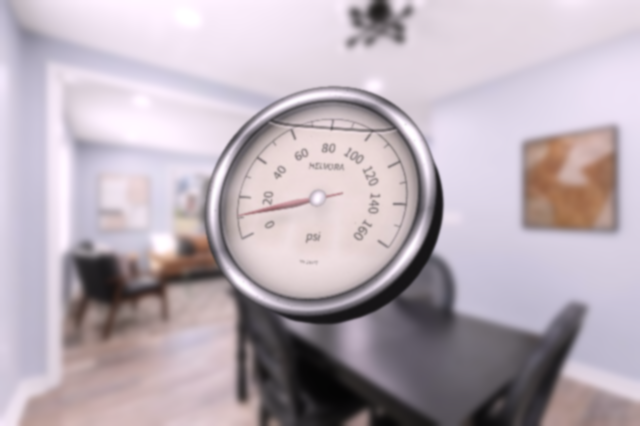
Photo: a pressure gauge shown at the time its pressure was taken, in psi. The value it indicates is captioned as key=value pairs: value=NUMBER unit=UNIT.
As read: value=10 unit=psi
